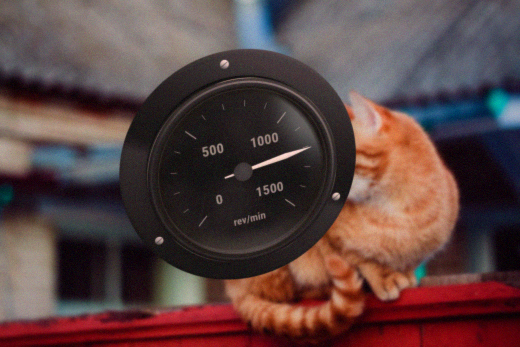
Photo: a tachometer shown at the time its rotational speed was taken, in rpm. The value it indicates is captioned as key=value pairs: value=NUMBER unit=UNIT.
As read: value=1200 unit=rpm
